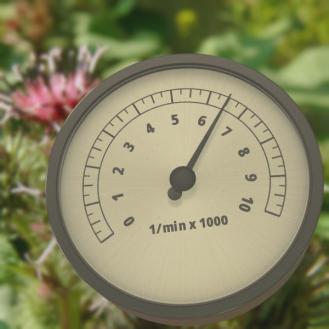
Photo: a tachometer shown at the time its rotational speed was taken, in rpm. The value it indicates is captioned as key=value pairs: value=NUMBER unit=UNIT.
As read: value=6500 unit=rpm
